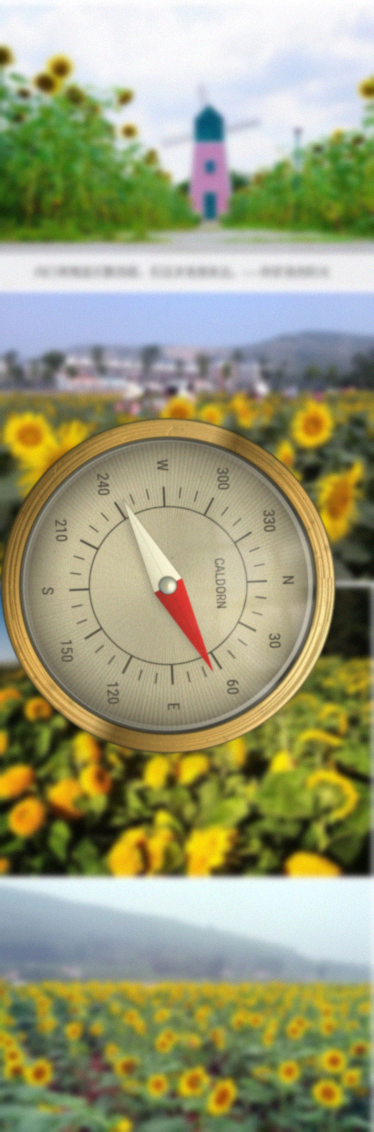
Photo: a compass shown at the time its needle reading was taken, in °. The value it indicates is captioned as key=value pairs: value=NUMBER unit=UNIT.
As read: value=65 unit=°
